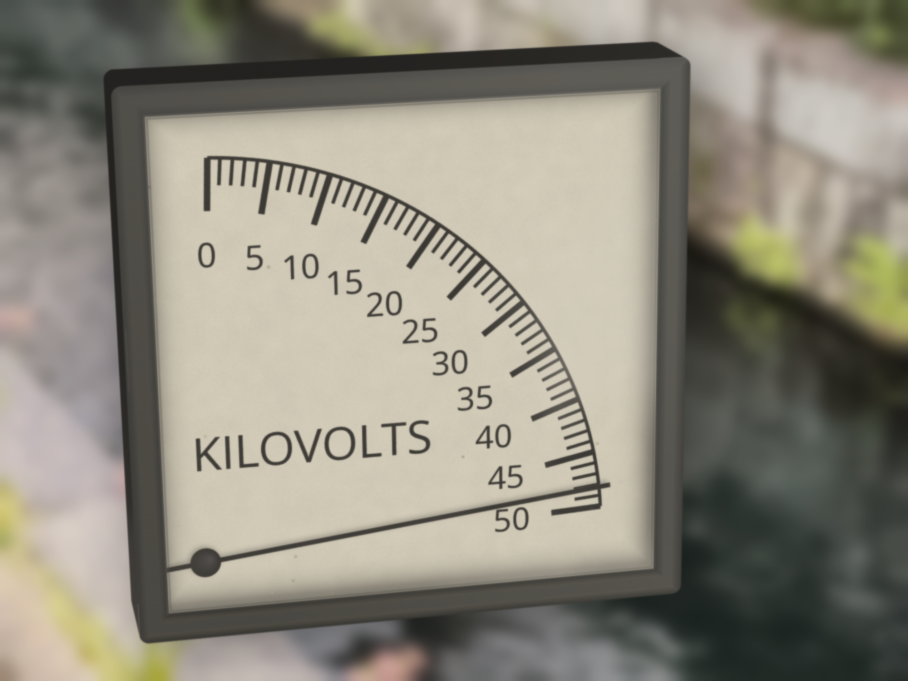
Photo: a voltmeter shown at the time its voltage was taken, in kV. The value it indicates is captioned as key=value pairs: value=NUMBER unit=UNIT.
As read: value=48 unit=kV
